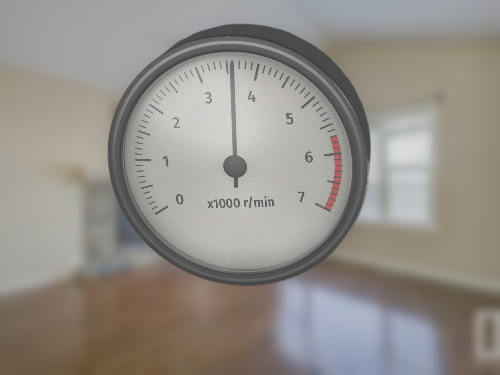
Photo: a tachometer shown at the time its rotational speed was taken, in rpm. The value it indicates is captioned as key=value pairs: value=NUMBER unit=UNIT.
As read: value=3600 unit=rpm
